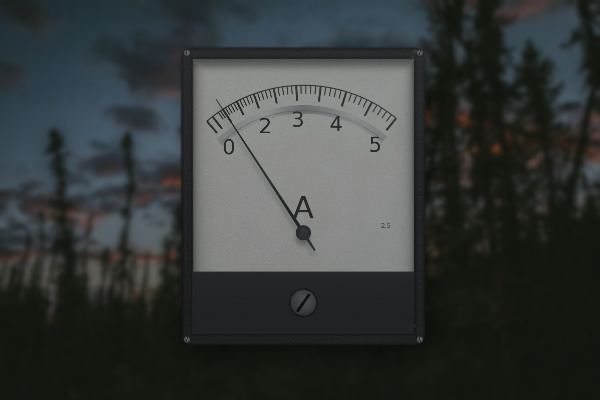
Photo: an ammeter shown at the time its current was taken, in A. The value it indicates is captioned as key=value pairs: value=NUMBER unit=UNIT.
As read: value=1 unit=A
